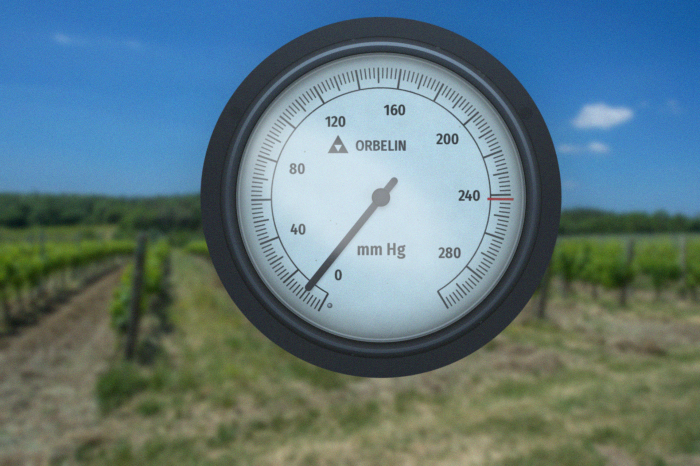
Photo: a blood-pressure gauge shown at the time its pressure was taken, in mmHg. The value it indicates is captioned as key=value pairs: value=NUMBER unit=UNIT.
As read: value=10 unit=mmHg
